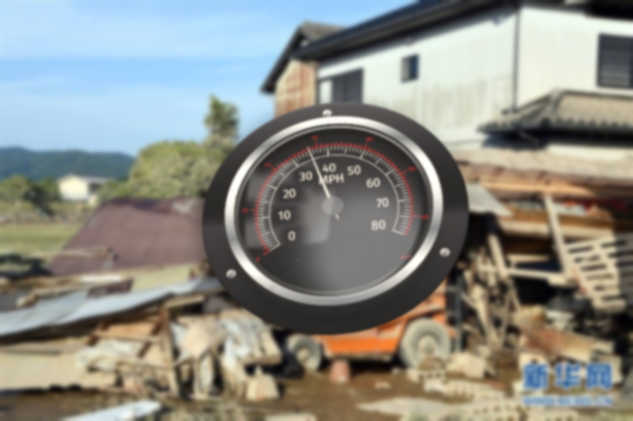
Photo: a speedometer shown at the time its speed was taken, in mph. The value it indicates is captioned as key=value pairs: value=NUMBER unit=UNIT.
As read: value=35 unit=mph
